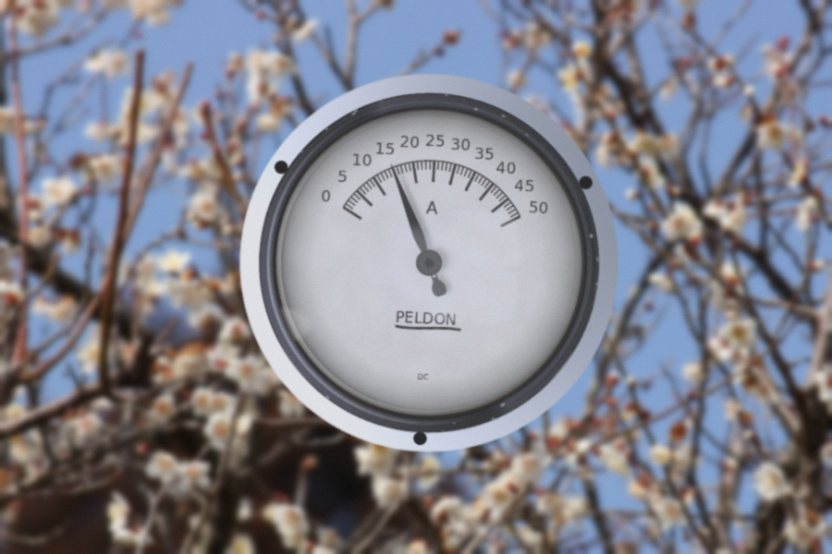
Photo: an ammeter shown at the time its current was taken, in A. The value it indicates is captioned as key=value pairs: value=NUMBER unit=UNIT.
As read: value=15 unit=A
